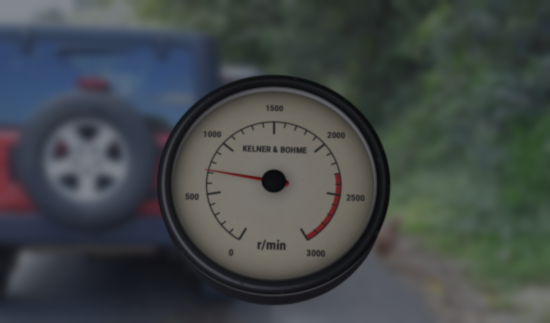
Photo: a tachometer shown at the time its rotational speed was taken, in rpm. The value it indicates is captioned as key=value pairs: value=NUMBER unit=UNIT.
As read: value=700 unit=rpm
